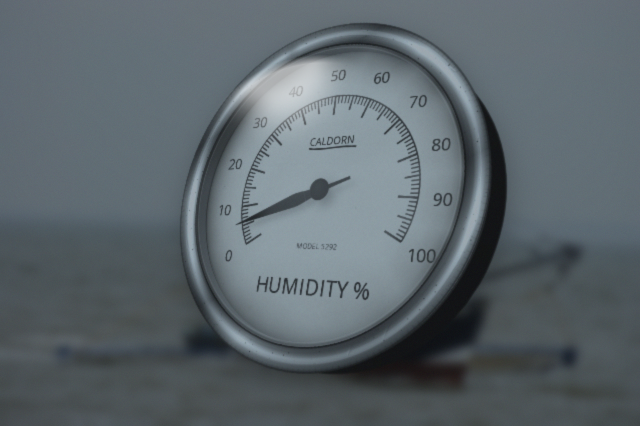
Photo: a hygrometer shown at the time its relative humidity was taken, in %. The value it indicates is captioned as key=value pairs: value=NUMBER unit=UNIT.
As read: value=5 unit=%
